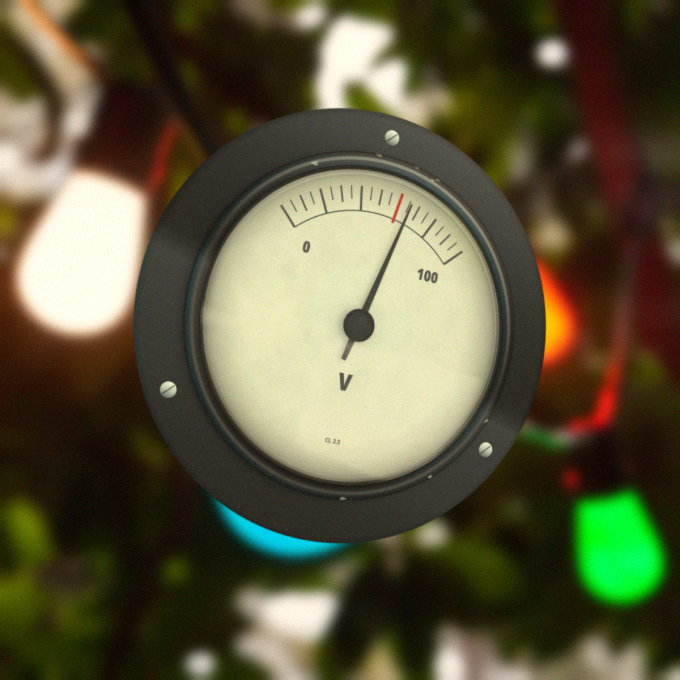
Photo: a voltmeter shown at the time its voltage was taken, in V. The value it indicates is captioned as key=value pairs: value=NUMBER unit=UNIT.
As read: value=65 unit=V
